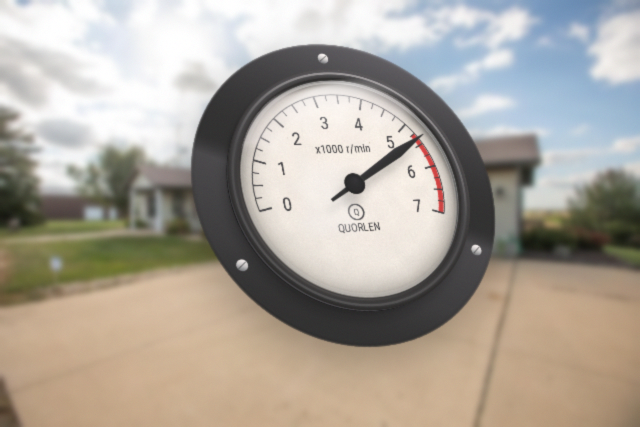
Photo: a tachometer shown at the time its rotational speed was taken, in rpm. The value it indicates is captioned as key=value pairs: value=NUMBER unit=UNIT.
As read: value=5375 unit=rpm
